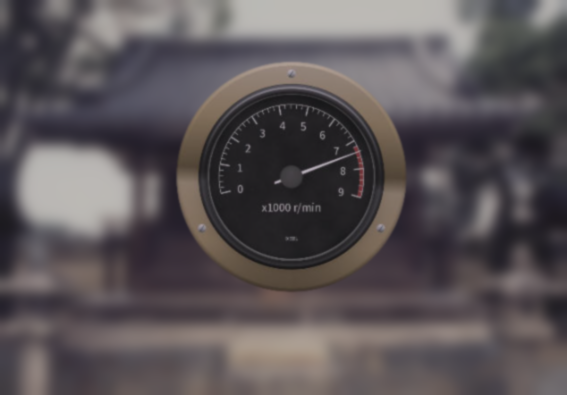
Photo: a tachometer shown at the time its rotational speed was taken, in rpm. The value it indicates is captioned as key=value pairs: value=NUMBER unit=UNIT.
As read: value=7400 unit=rpm
